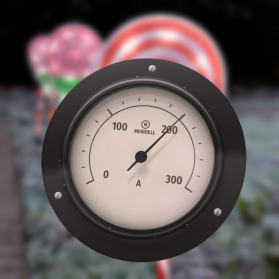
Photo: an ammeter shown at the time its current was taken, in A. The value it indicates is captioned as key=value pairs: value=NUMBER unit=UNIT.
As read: value=200 unit=A
